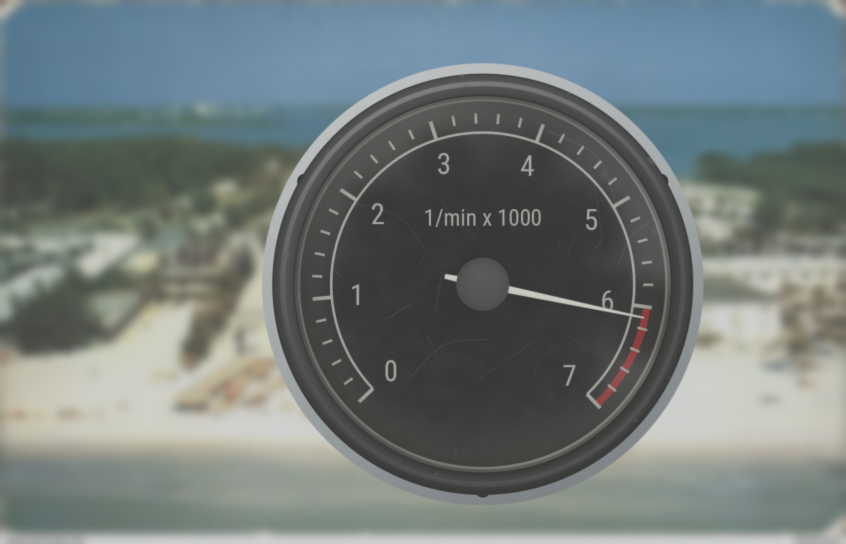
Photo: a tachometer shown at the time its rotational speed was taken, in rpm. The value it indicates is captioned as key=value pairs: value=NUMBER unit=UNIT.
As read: value=6100 unit=rpm
